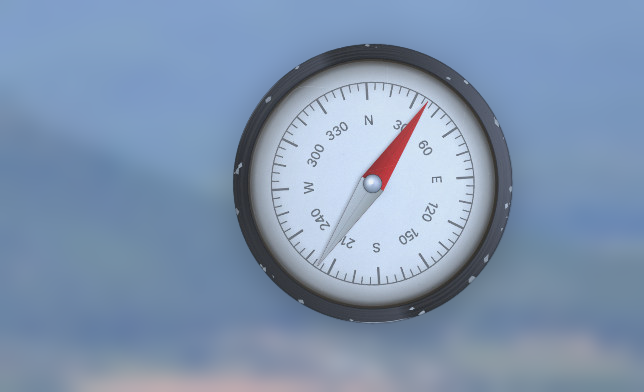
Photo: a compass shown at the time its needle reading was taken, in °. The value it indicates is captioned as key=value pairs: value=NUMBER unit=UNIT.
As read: value=37.5 unit=°
